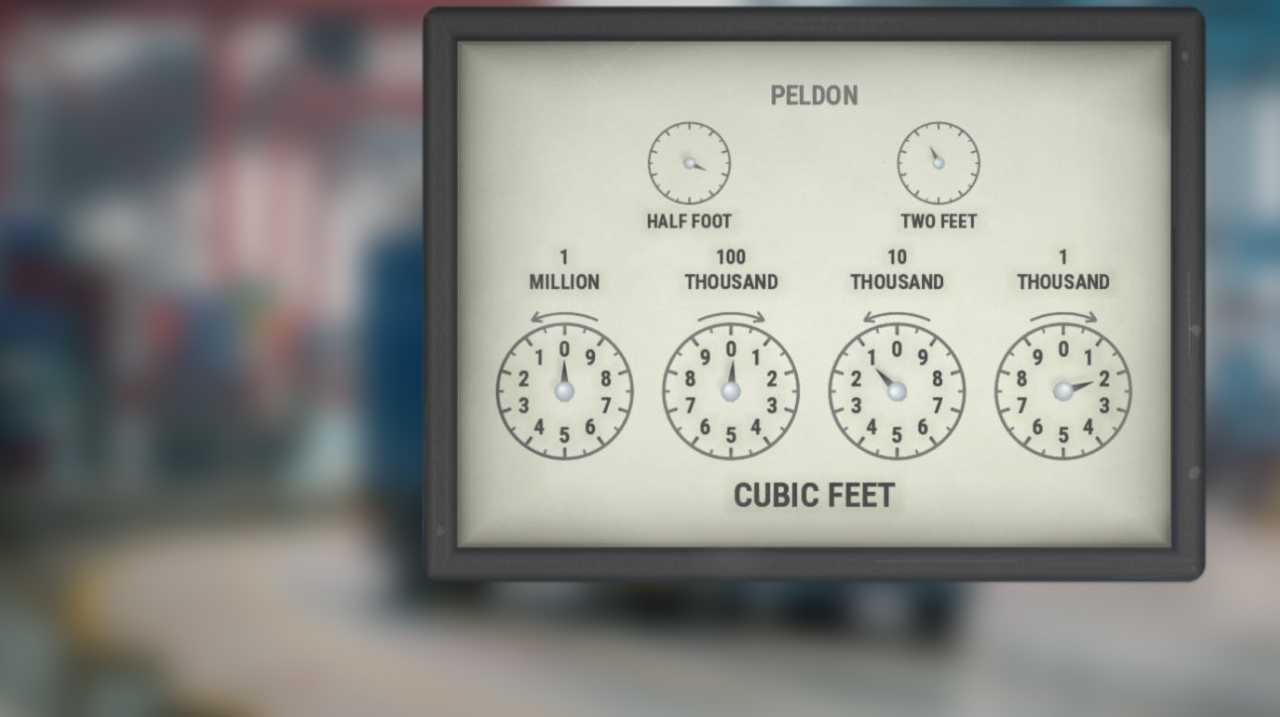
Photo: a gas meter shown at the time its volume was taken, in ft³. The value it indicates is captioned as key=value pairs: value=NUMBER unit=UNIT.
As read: value=1200 unit=ft³
